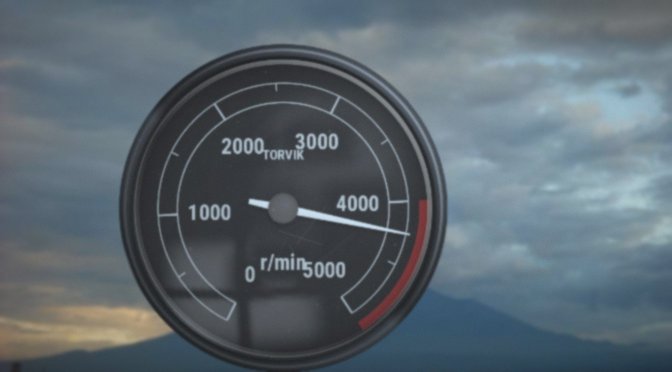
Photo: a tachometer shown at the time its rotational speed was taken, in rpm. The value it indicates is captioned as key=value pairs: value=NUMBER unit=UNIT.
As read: value=4250 unit=rpm
